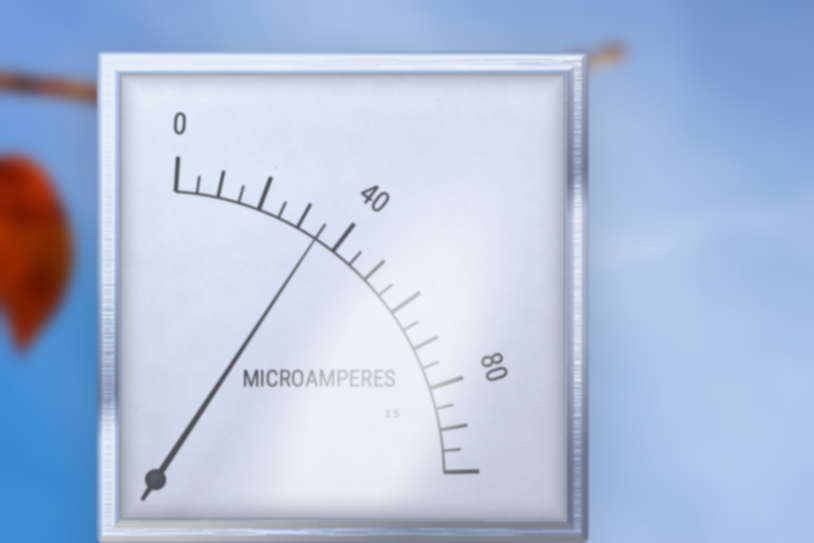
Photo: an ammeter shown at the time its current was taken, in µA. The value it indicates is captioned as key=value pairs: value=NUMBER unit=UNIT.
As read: value=35 unit=µA
